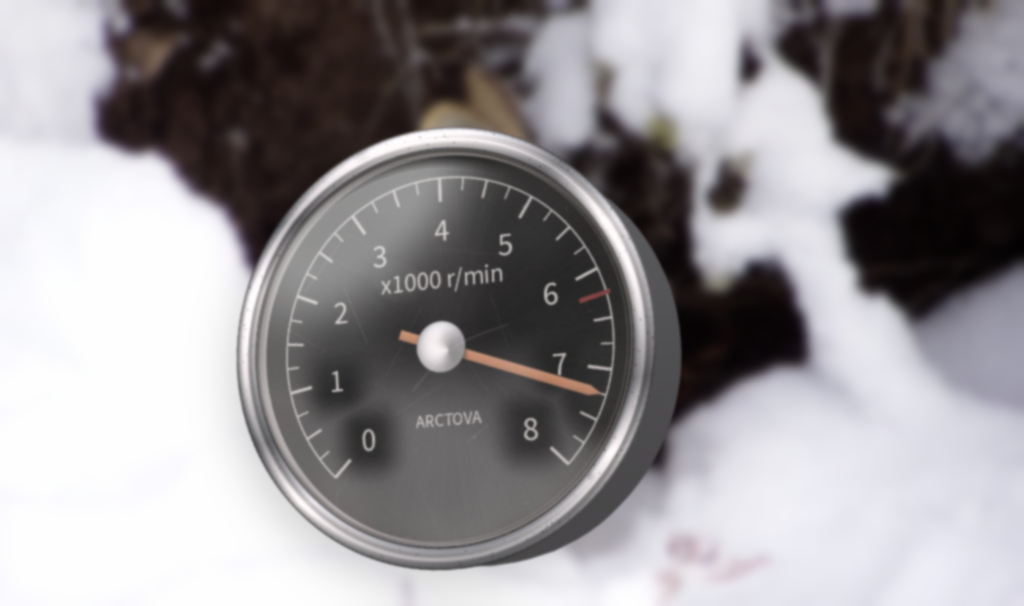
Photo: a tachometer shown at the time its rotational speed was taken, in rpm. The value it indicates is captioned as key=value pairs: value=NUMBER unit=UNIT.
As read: value=7250 unit=rpm
